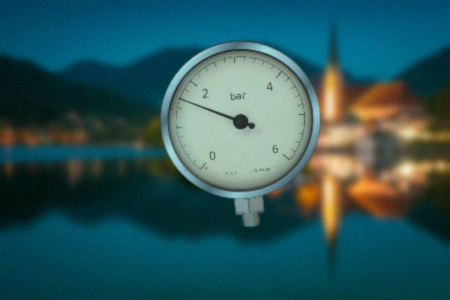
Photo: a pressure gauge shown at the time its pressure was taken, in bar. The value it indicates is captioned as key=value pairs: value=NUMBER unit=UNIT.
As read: value=1.6 unit=bar
